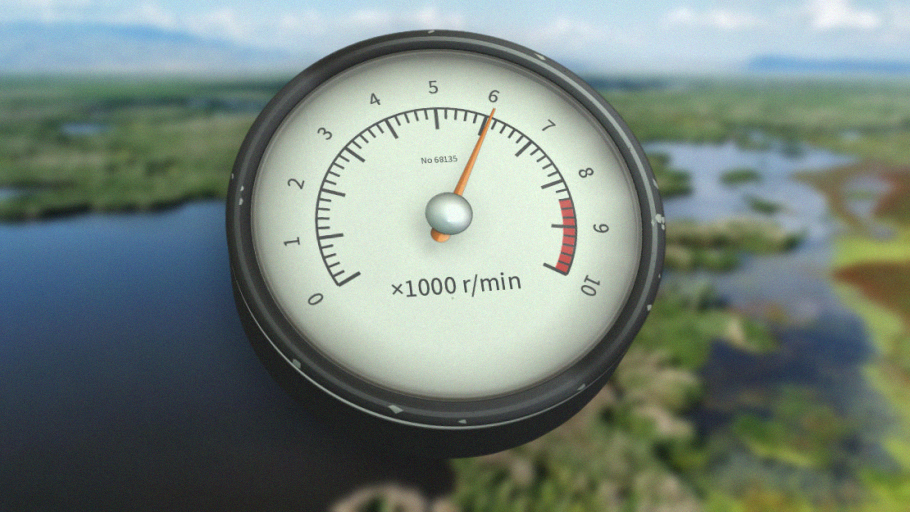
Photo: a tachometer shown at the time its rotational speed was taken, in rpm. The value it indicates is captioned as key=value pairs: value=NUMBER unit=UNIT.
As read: value=6100 unit=rpm
